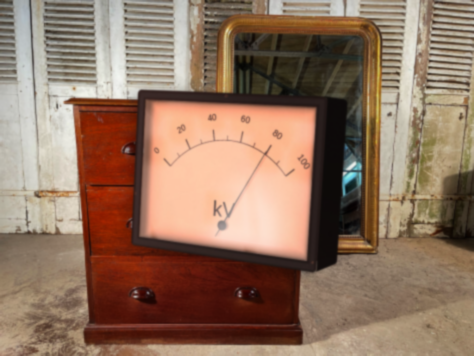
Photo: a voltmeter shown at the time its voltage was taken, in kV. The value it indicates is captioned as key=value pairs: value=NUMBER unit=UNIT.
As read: value=80 unit=kV
